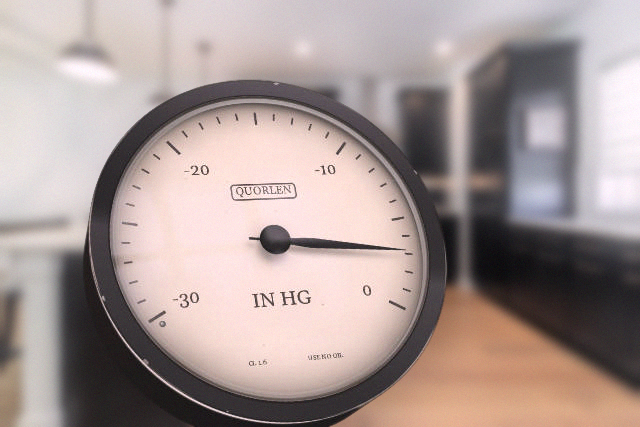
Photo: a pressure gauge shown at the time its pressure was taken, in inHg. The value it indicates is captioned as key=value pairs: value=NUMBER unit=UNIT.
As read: value=-3 unit=inHg
